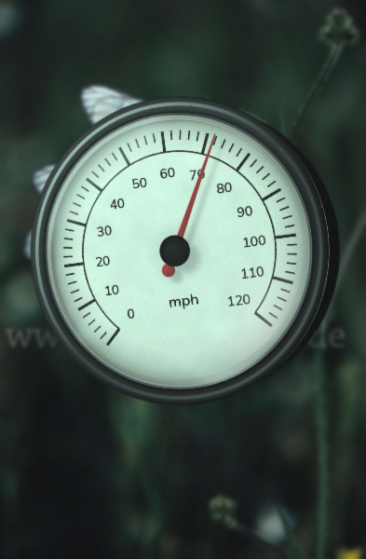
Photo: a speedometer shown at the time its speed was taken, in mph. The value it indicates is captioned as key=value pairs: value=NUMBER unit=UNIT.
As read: value=72 unit=mph
